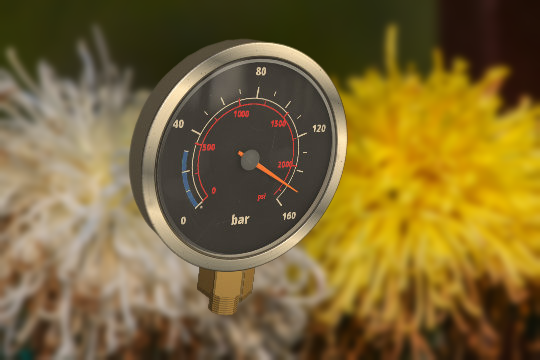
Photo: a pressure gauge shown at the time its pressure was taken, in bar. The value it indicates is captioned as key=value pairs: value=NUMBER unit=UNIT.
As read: value=150 unit=bar
